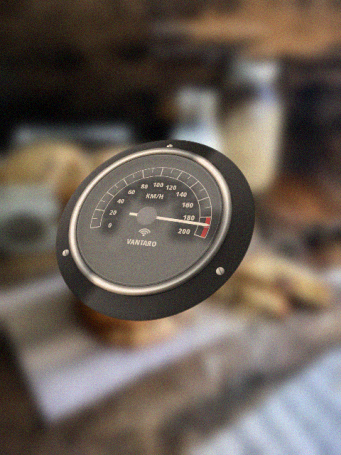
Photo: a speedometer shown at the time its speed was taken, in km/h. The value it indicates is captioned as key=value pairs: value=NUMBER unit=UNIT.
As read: value=190 unit=km/h
